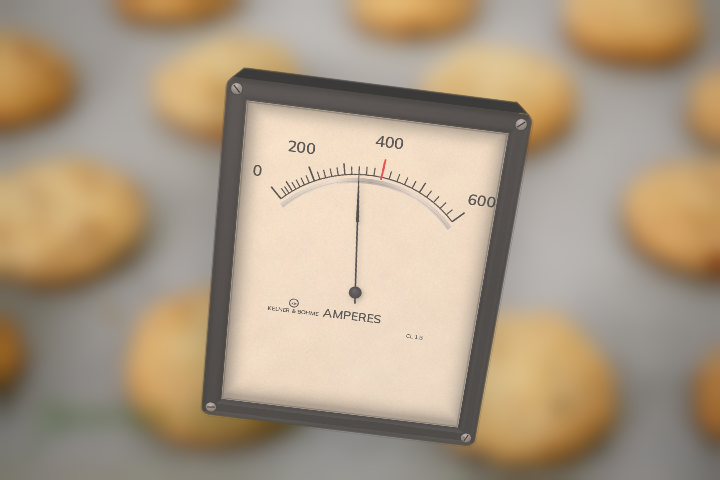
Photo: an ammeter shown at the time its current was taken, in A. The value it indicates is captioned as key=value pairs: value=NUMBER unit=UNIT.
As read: value=340 unit=A
